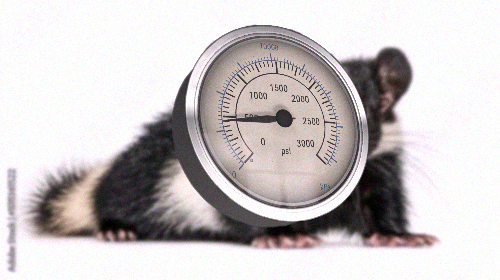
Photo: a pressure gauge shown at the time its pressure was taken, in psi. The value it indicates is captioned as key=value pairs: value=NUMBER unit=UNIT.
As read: value=450 unit=psi
